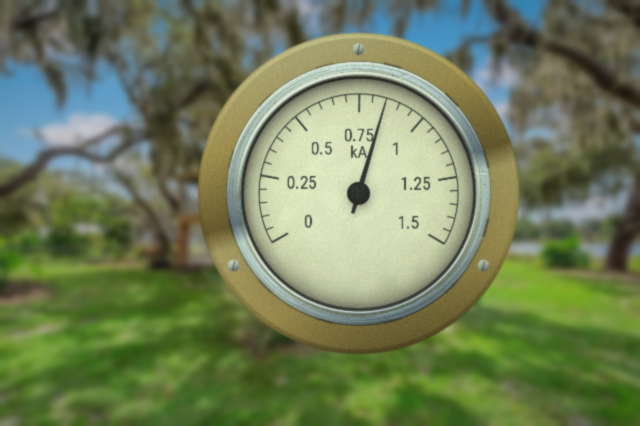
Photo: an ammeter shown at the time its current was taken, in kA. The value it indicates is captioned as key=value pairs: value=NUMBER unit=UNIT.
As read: value=0.85 unit=kA
